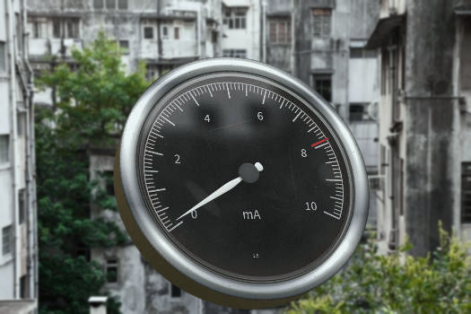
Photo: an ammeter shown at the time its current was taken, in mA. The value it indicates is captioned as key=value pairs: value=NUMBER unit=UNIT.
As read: value=0.1 unit=mA
